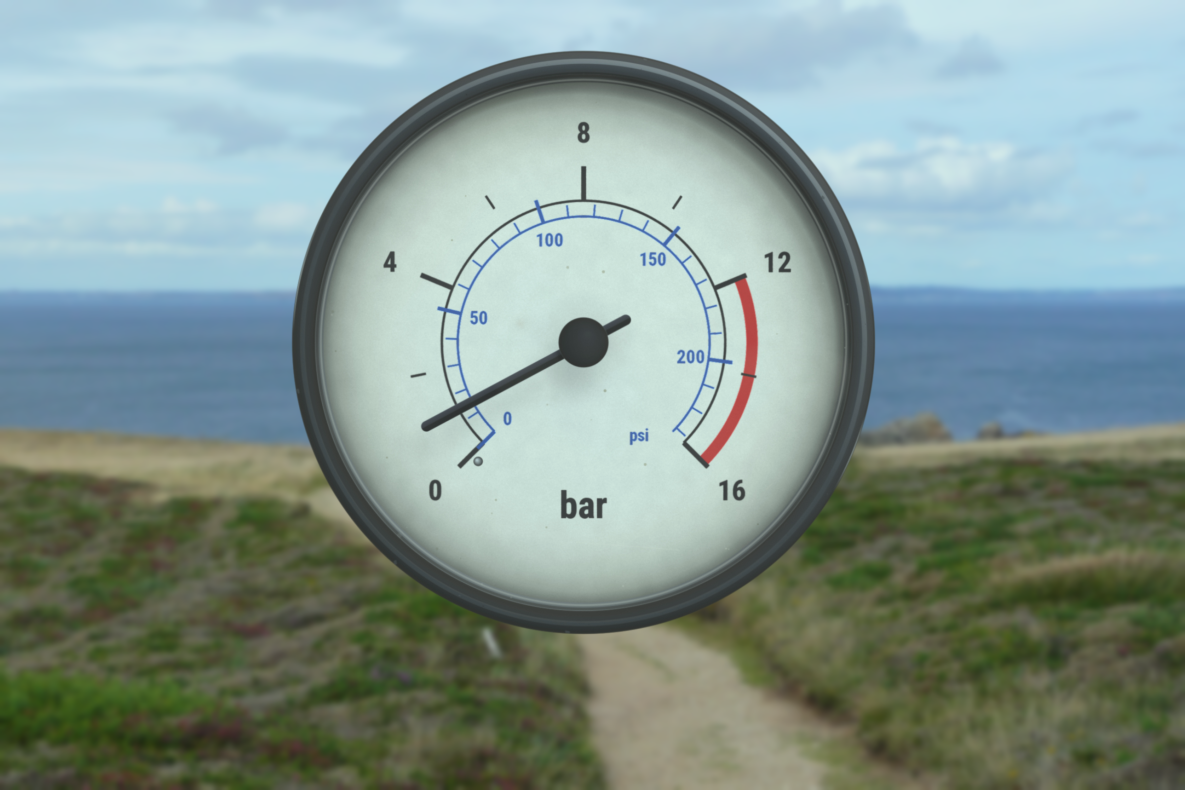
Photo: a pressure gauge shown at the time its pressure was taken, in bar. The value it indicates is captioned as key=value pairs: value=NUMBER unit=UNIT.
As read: value=1 unit=bar
